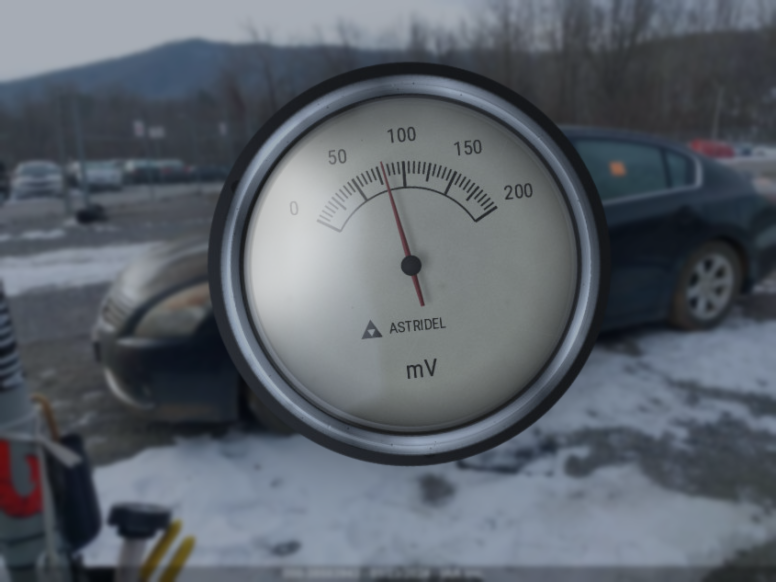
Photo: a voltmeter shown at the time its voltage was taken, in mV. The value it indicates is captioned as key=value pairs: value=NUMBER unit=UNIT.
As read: value=80 unit=mV
